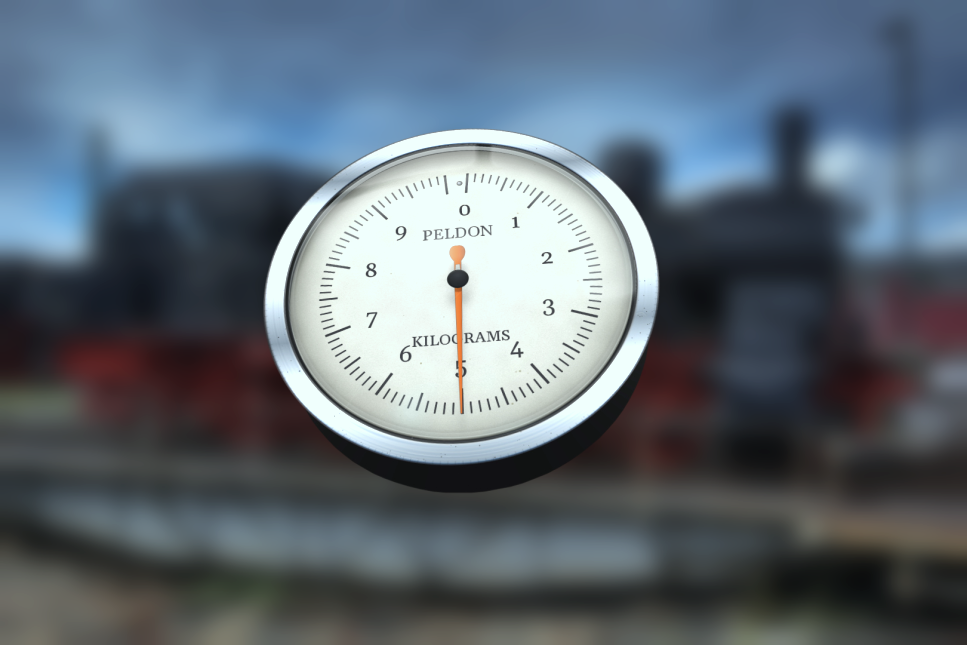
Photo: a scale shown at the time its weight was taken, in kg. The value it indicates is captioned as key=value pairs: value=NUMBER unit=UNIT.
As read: value=5 unit=kg
